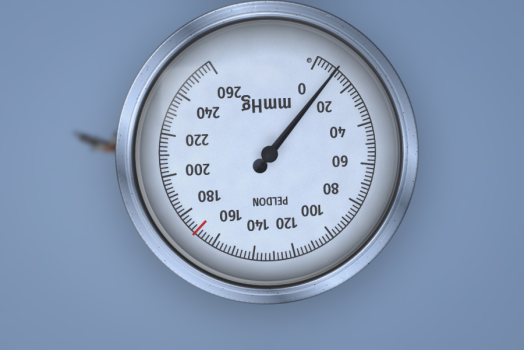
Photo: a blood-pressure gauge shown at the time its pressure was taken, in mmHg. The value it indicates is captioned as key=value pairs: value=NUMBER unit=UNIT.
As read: value=10 unit=mmHg
